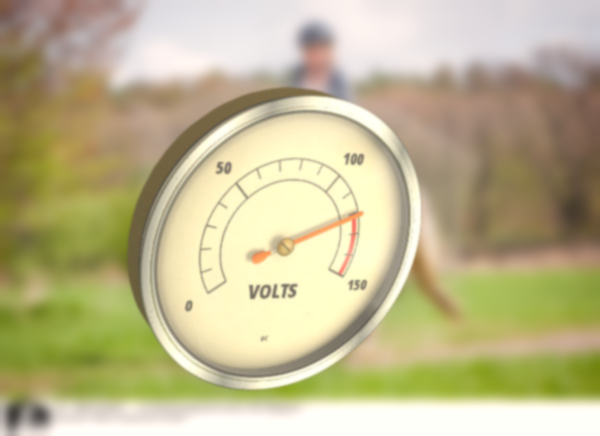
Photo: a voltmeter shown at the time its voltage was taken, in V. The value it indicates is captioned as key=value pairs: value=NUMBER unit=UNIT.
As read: value=120 unit=V
